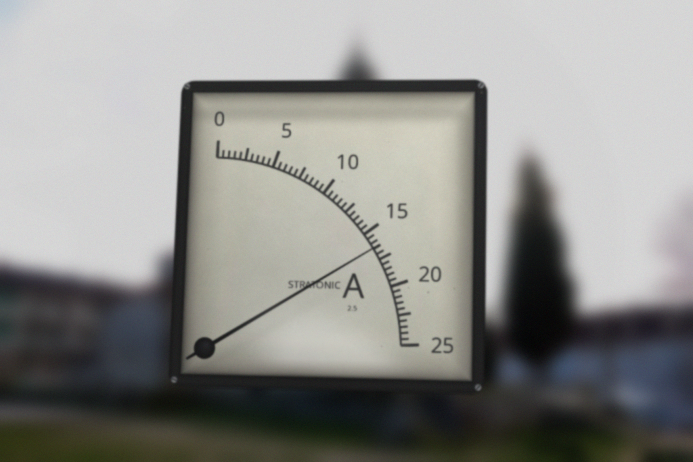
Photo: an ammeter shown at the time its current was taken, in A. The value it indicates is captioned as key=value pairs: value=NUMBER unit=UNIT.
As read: value=16.5 unit=A
